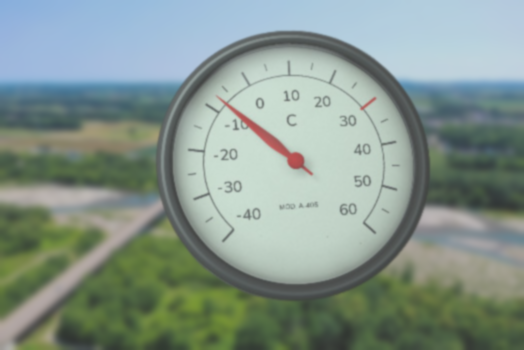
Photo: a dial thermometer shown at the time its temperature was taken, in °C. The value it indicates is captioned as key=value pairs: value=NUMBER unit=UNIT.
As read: value=-7.5 unit=°C
